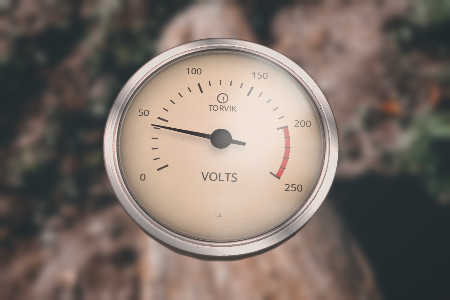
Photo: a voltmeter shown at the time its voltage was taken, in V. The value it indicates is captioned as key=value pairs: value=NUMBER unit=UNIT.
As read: value=40 unit=V
